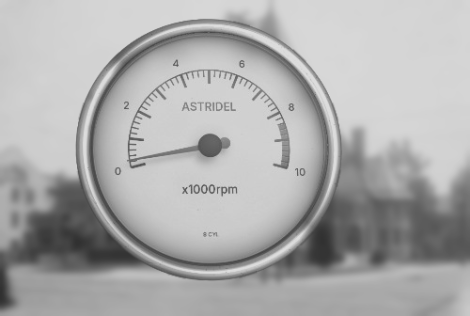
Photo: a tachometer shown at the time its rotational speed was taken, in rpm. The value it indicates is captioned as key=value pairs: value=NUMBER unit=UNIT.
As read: value=200 unit=rpm
